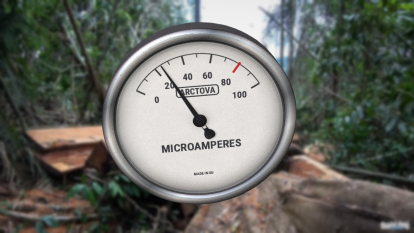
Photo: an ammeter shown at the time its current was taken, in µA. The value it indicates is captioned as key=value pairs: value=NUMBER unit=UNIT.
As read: value=25 unit=µA
